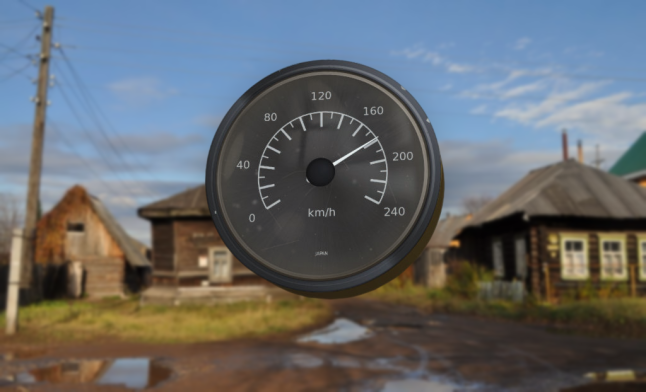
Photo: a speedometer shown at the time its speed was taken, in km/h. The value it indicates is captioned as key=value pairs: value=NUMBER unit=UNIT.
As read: value=180 unit=km/h
